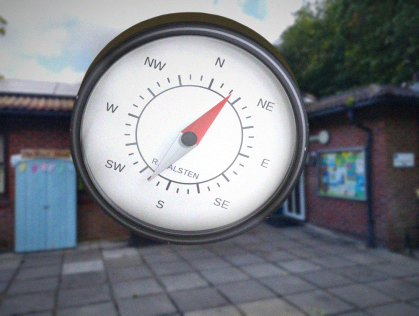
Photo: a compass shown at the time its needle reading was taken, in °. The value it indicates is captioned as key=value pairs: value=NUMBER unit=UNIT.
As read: value=20 unit=°
